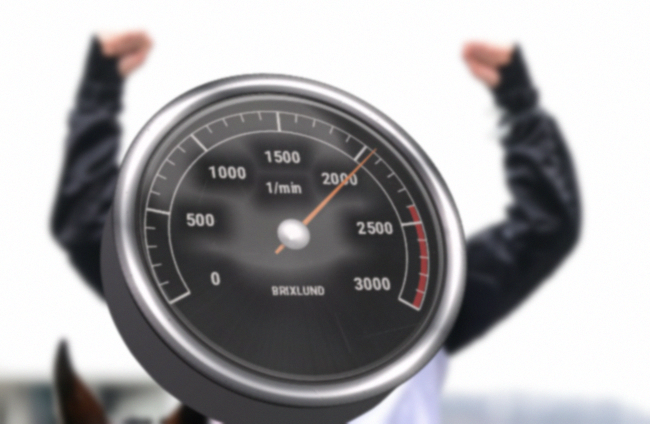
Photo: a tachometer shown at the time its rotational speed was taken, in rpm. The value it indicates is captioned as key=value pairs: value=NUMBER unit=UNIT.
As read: value=2050 unit=rpm
